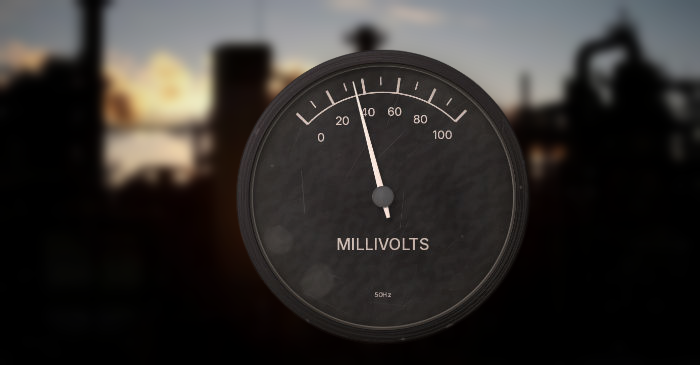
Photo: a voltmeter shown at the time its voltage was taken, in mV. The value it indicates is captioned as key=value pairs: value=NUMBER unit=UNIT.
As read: value=35 unit=mV
